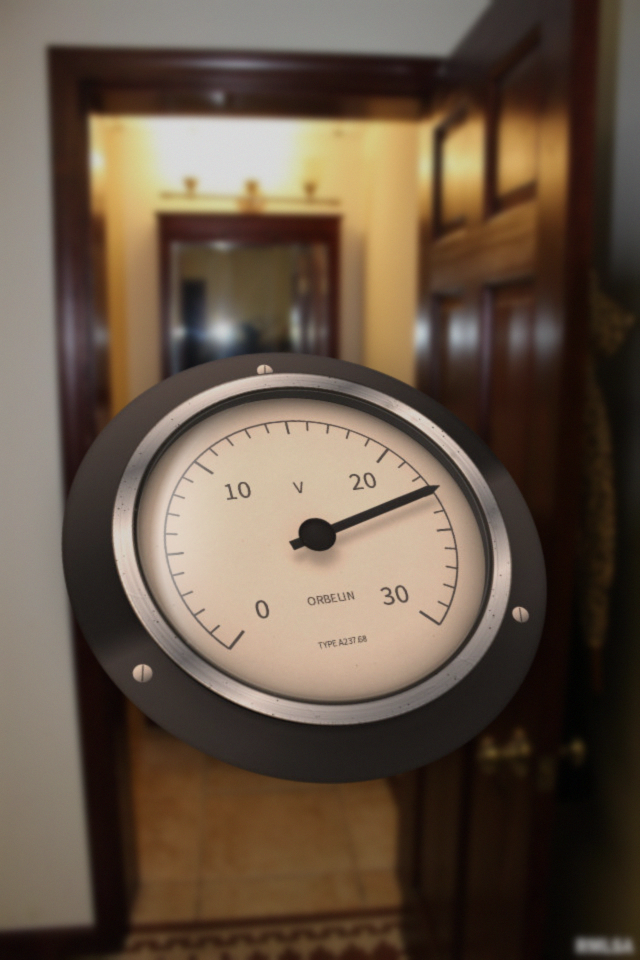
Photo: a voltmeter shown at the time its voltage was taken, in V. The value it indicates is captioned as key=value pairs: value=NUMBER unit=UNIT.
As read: value=23 unit=V
